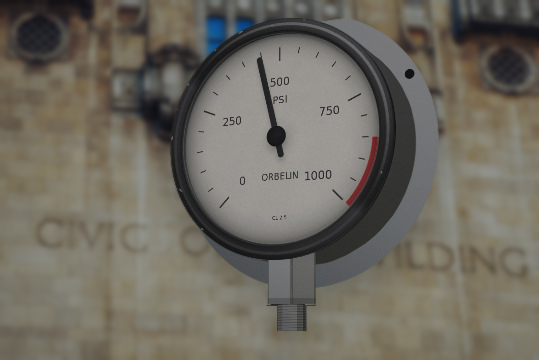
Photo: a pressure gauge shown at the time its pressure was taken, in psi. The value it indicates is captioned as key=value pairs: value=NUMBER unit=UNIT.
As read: value=450 unit=psi
